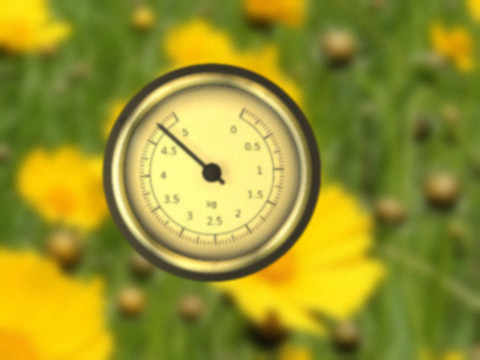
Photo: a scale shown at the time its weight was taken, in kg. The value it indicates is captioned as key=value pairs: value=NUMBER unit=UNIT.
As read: value=4.75 unit=kg
